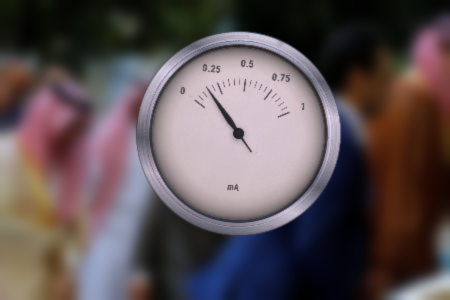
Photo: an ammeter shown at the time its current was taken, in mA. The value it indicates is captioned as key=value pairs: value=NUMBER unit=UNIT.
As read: value=0.15 unit=mA
